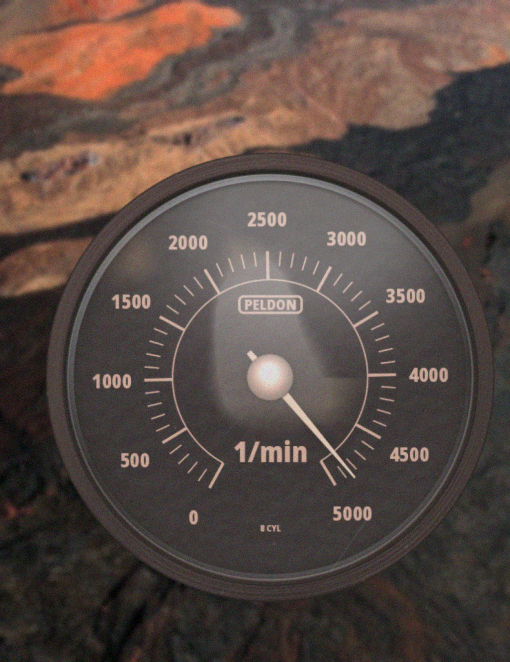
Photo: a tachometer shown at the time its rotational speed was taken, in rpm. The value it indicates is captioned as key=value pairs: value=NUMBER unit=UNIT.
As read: value=4850 unit=rpm
